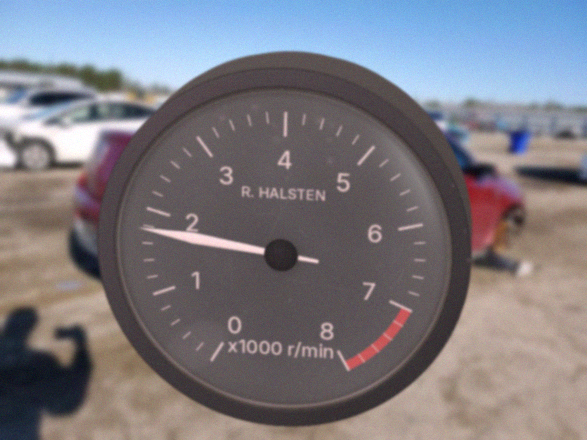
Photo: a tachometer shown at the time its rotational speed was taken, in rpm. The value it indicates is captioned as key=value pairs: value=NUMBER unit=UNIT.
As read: value=1800 unit=rpm
